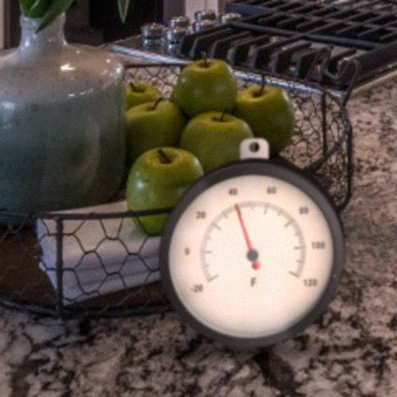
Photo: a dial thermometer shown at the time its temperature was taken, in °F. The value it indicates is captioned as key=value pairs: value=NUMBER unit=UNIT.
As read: value=40 unit=°F
